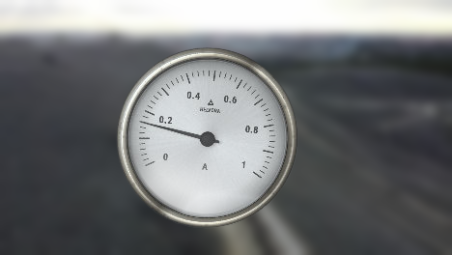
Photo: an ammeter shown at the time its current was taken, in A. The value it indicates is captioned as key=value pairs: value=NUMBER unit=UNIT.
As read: value=0.16 unit=A
